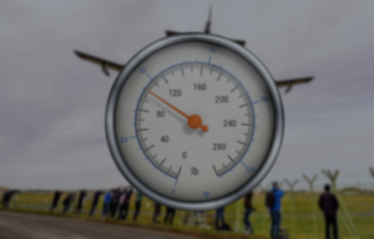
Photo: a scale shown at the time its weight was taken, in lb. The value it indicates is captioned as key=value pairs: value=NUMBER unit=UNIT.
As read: value=100 unit=lb
